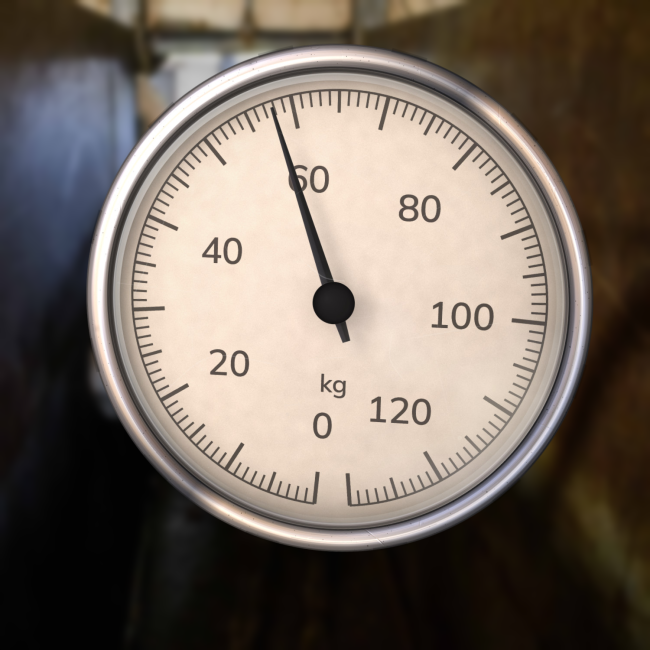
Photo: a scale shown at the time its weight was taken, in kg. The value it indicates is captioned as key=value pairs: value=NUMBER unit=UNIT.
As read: value=58 unit=kg
